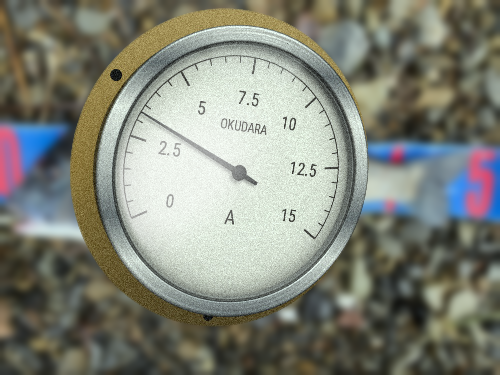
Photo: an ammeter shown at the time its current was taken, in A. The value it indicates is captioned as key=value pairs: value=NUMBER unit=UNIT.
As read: value=3.25 unit=A
